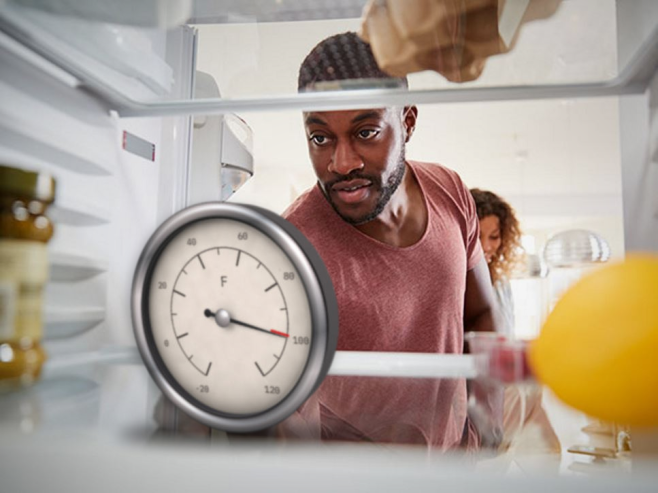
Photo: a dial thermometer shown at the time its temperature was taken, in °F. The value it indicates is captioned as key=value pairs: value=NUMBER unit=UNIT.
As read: value=100 unit=°F
